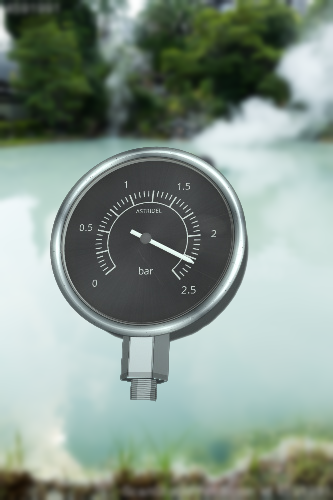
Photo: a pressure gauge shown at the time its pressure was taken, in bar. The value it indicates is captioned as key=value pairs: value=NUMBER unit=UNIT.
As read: value=2.3 unit=bar
